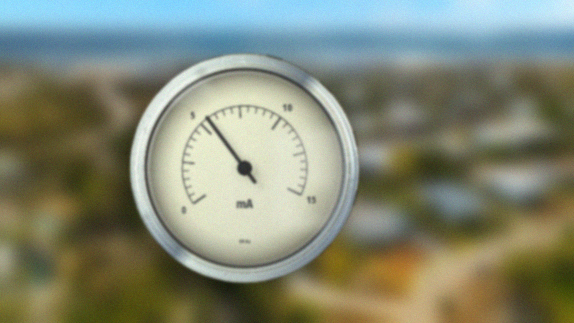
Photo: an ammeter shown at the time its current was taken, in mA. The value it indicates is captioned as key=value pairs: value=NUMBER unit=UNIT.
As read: value=5.5 unit=mA
